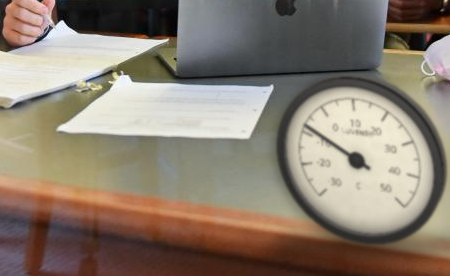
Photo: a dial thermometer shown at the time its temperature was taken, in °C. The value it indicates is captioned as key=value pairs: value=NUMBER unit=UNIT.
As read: value=-7.5 unit=°C
